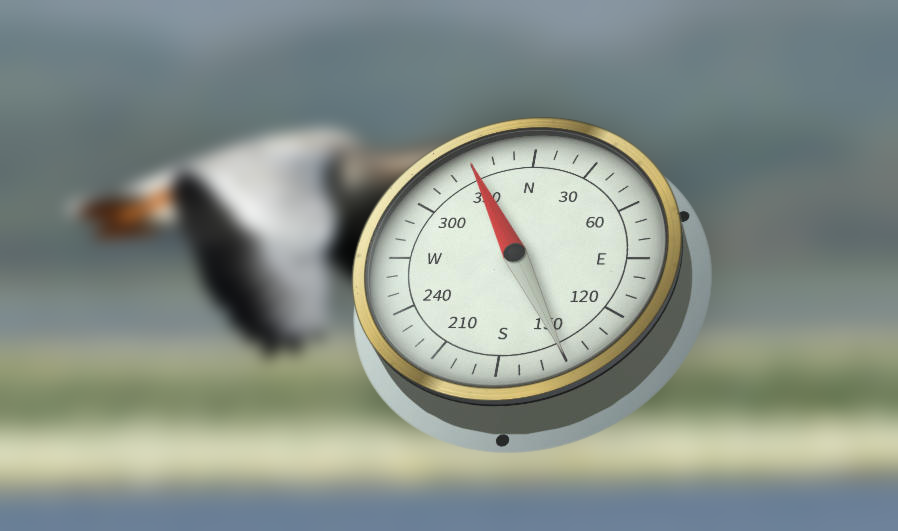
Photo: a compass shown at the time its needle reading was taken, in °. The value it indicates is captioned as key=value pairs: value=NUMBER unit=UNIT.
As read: value=330 unit=°
